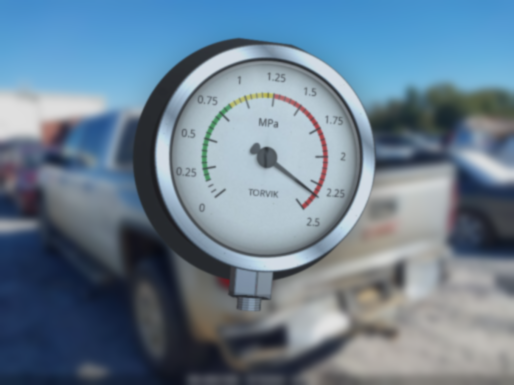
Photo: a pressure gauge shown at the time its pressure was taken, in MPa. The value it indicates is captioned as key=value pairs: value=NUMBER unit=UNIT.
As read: value=2.35 unit=MPa
